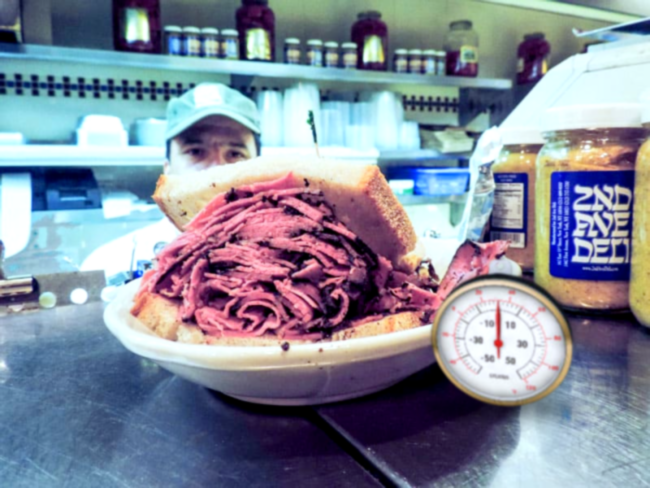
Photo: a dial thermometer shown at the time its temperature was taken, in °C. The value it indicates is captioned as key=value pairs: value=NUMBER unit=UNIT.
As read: value=0 unit=°C
